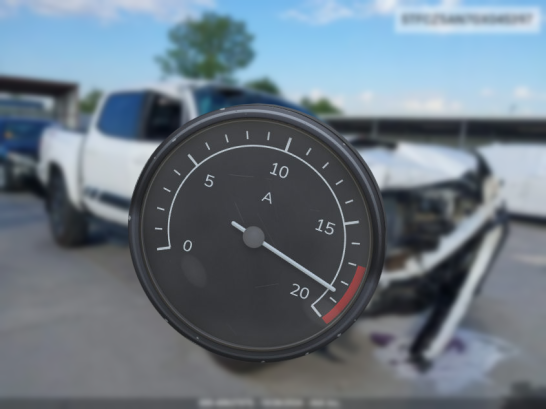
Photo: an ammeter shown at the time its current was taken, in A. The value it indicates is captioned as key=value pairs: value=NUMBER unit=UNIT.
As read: value=18.5 unit=A
